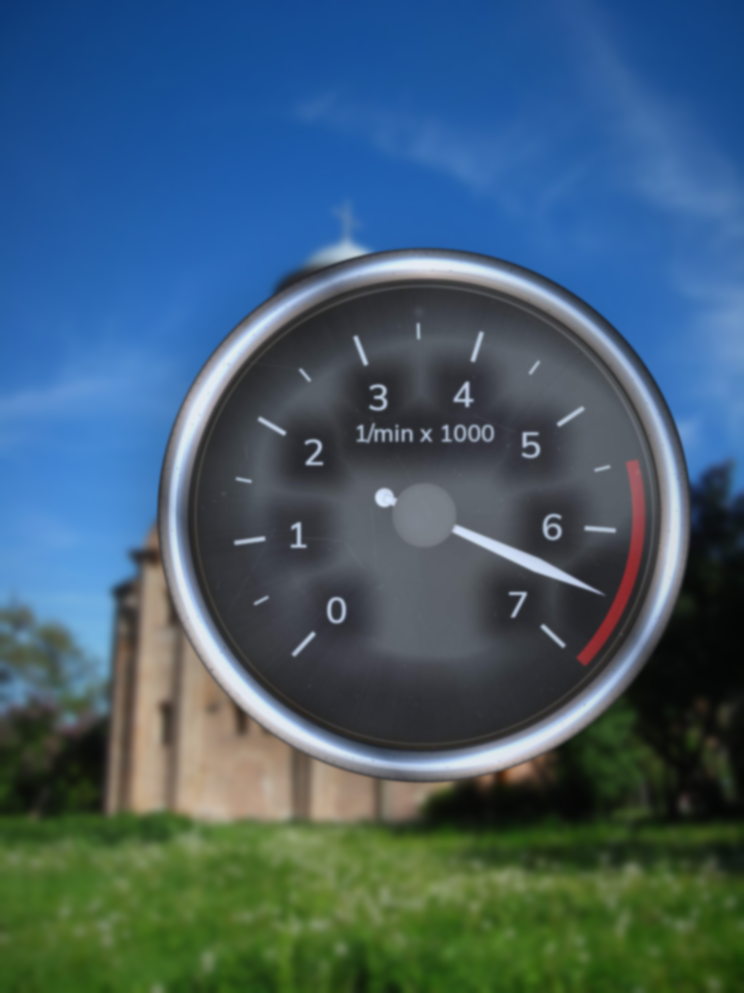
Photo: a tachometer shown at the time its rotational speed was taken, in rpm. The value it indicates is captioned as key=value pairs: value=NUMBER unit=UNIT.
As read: value=6500 unit=rpm
